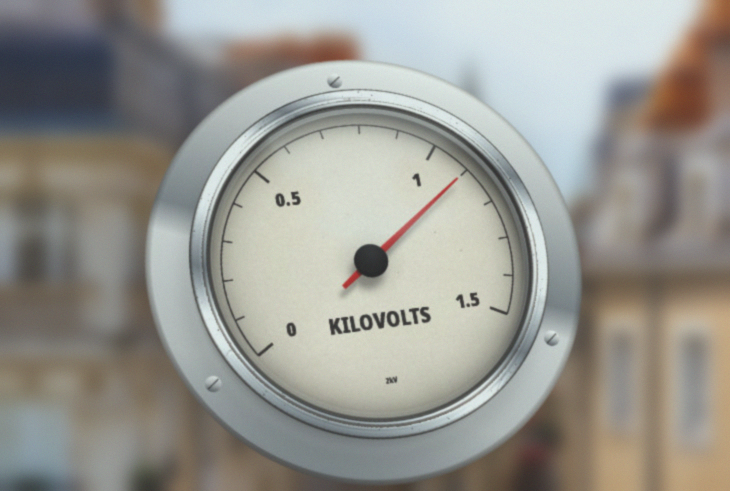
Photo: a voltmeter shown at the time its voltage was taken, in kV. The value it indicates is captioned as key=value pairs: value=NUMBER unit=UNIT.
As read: value=1.1 unit=kV
